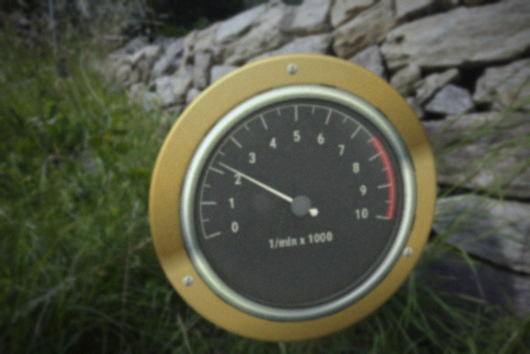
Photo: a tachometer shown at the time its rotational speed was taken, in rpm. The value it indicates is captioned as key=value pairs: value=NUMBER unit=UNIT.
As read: value=2250 unit=rpm
